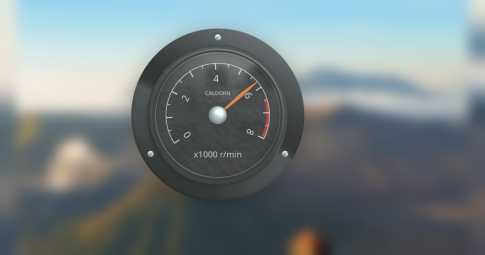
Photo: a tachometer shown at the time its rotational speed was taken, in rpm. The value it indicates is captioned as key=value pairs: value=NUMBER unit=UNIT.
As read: value=5750 unit=rpm
